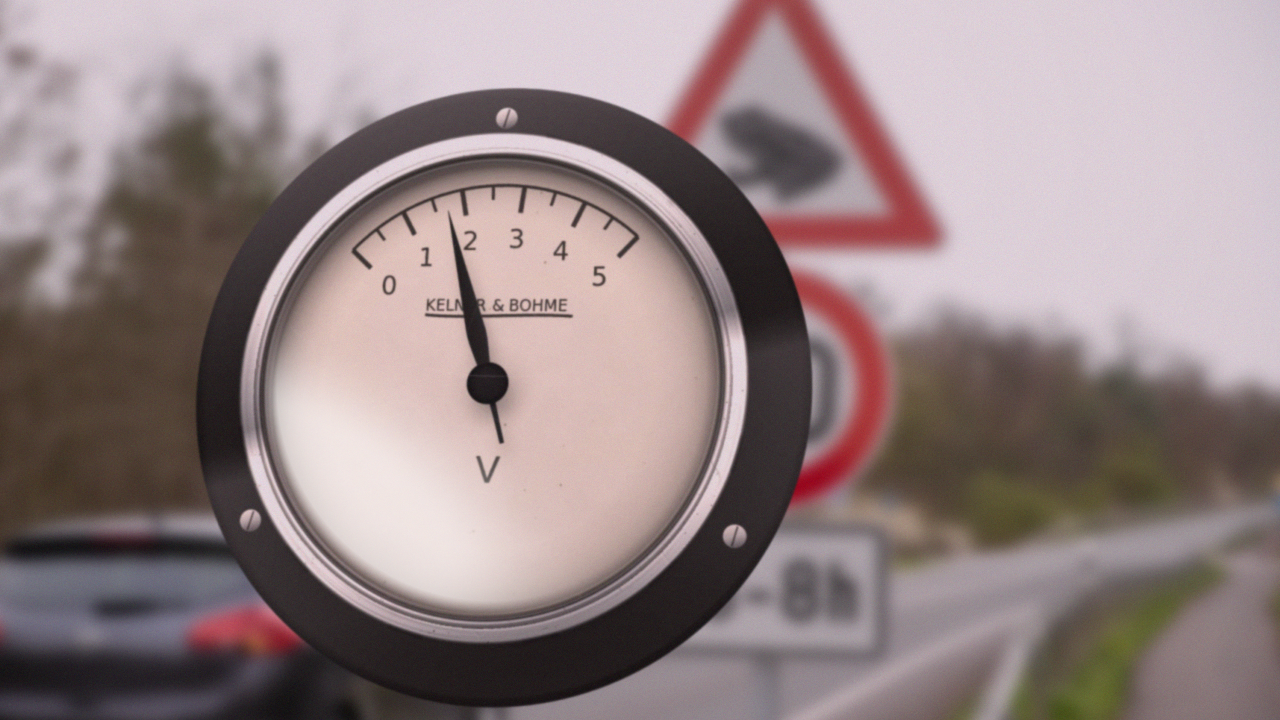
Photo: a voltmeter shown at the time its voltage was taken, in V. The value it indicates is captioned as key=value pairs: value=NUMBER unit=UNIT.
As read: value=1.75 unit=V
